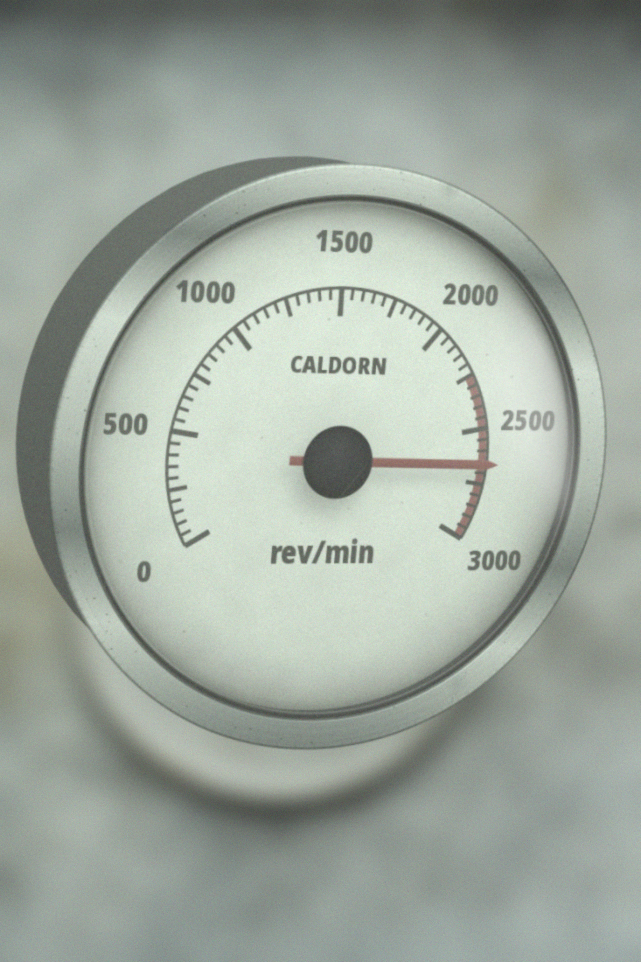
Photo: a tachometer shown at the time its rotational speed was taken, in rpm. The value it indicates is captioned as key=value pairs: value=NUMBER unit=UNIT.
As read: value=2650 unit=rpm
